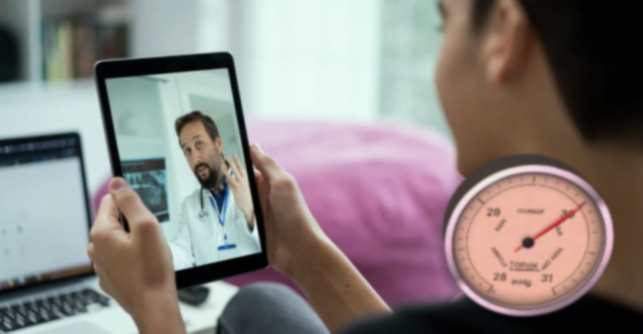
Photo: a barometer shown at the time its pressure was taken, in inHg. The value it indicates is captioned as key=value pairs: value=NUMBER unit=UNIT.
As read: value=30 unit=inHg
